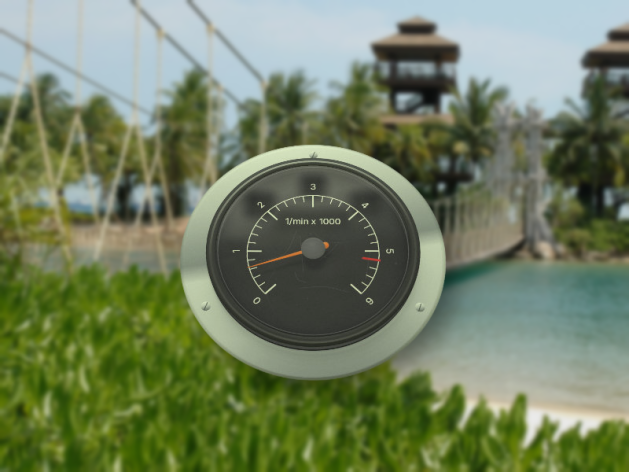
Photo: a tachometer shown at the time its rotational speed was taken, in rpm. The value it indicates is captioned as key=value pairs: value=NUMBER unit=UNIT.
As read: value=600 unit=rpm
